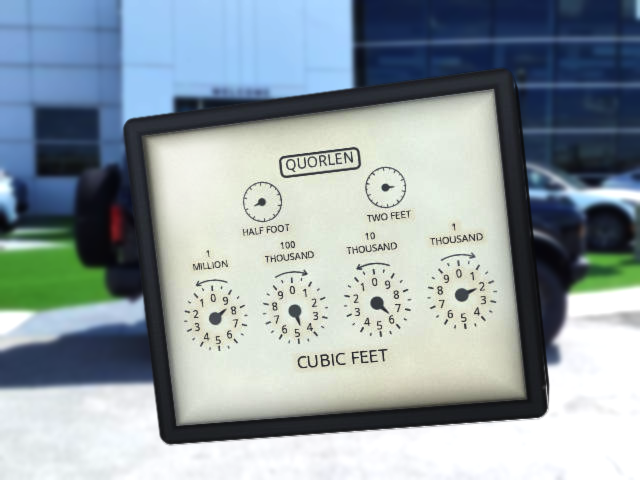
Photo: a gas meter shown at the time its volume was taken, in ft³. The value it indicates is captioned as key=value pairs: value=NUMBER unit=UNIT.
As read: value=846200 unit=ft³
